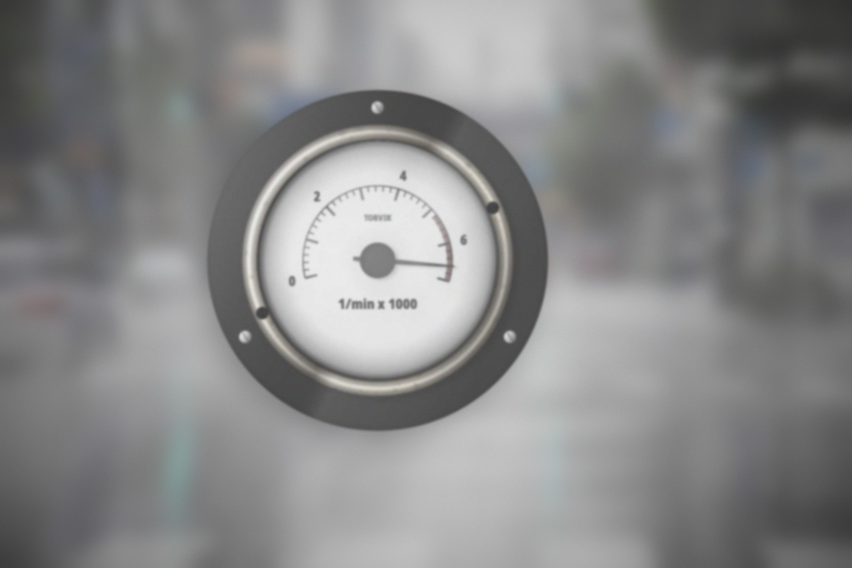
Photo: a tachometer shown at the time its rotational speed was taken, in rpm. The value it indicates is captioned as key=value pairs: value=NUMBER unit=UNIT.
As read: value=6600 unit=rpm
